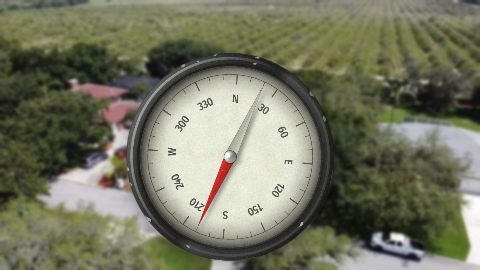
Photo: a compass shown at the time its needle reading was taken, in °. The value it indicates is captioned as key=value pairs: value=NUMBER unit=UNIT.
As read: value=200 unit=°
